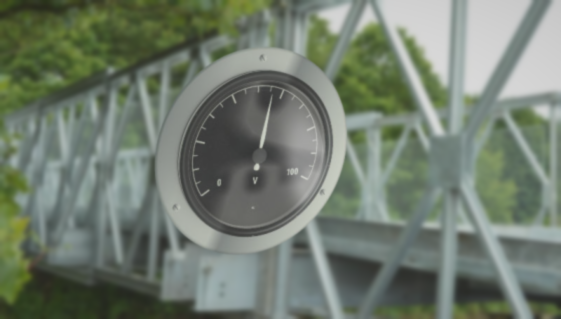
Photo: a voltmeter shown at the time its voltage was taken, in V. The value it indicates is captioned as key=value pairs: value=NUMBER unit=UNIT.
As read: value=55 unit=V
